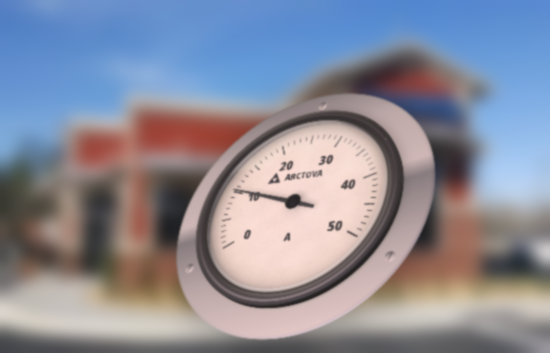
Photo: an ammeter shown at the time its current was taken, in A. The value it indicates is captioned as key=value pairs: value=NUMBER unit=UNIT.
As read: value=10 unit=A
